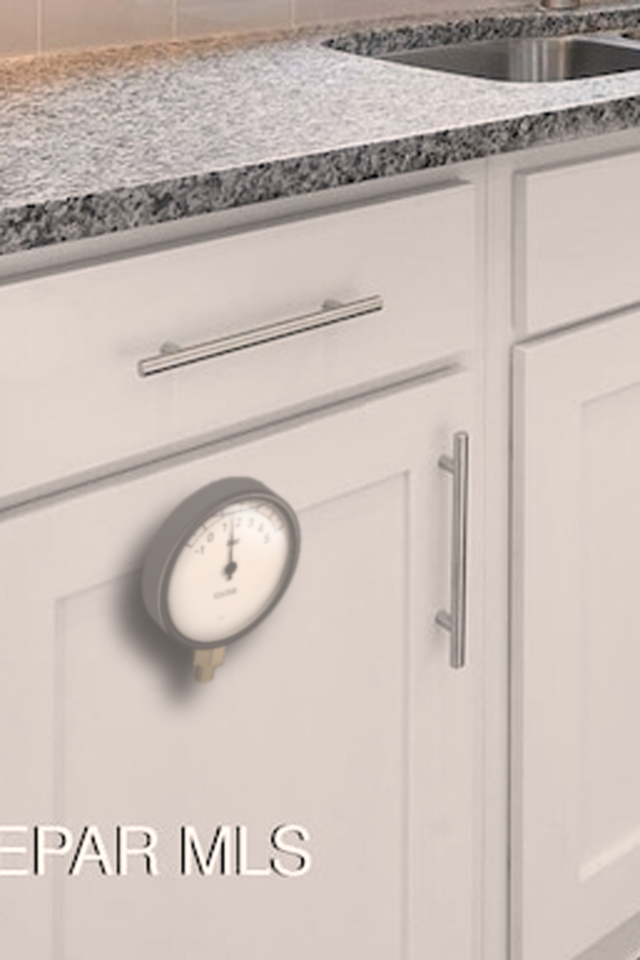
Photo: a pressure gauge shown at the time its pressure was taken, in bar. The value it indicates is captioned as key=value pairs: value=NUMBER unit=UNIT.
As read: value=1.5 unit=bar
